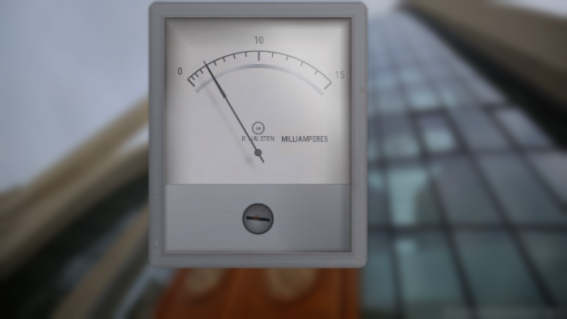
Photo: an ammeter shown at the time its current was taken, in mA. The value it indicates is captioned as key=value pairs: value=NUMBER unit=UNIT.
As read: value=5 unit=mA
